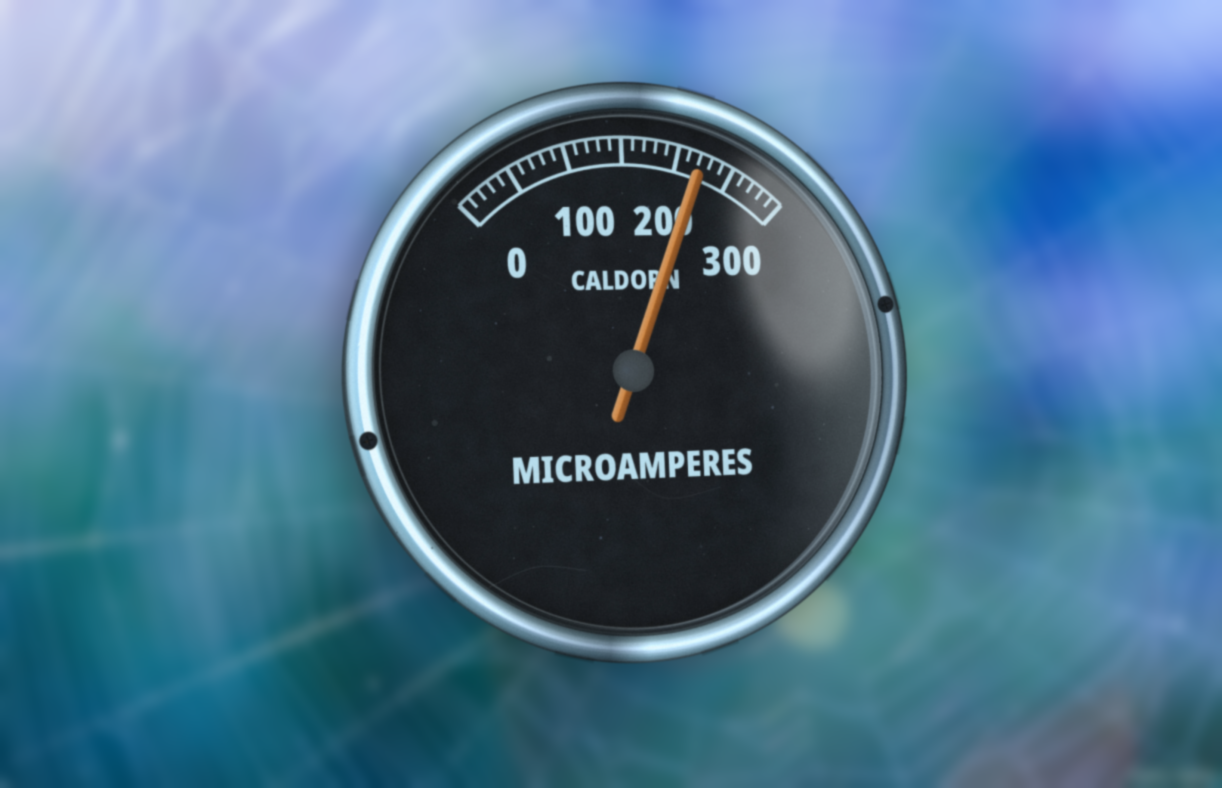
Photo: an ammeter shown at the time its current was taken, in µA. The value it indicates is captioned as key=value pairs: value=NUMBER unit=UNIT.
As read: value=220 unit=µA
